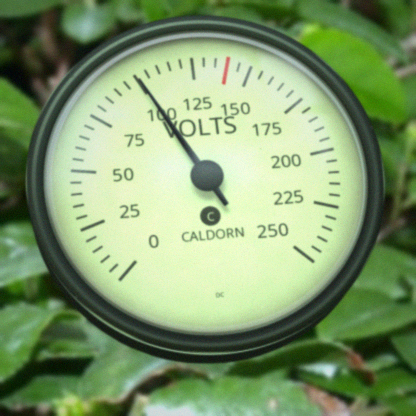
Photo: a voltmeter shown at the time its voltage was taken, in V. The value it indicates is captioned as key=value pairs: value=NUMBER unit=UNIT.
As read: value=100 unit=V
